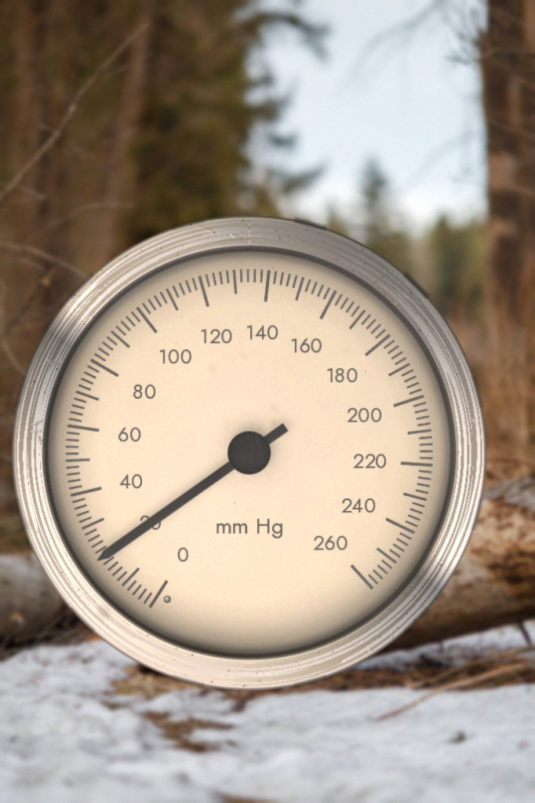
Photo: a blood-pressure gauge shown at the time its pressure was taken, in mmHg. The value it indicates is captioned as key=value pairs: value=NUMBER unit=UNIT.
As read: value=20 unit=mmHg
